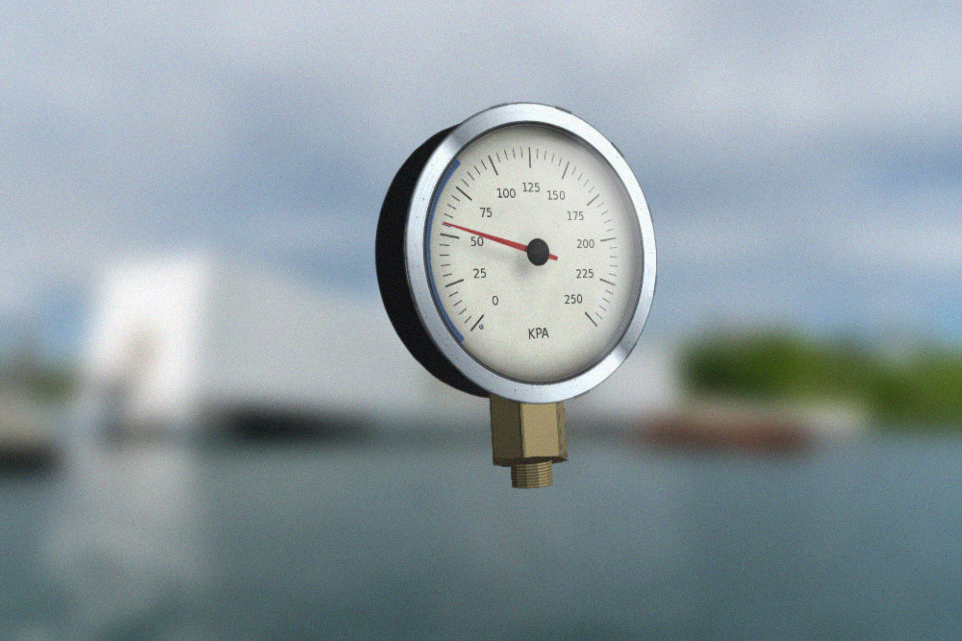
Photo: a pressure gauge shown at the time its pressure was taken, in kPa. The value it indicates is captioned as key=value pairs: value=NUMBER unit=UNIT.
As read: value=55 unit=kPa
